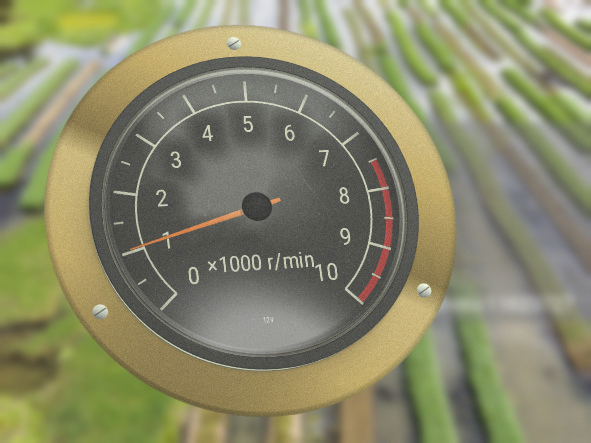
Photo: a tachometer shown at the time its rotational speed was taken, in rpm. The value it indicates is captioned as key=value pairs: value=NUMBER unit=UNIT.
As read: value=1000 unit=rpm
